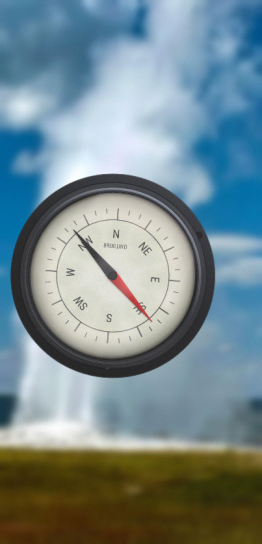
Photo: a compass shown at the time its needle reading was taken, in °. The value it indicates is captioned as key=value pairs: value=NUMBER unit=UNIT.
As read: value=135 unit=°
